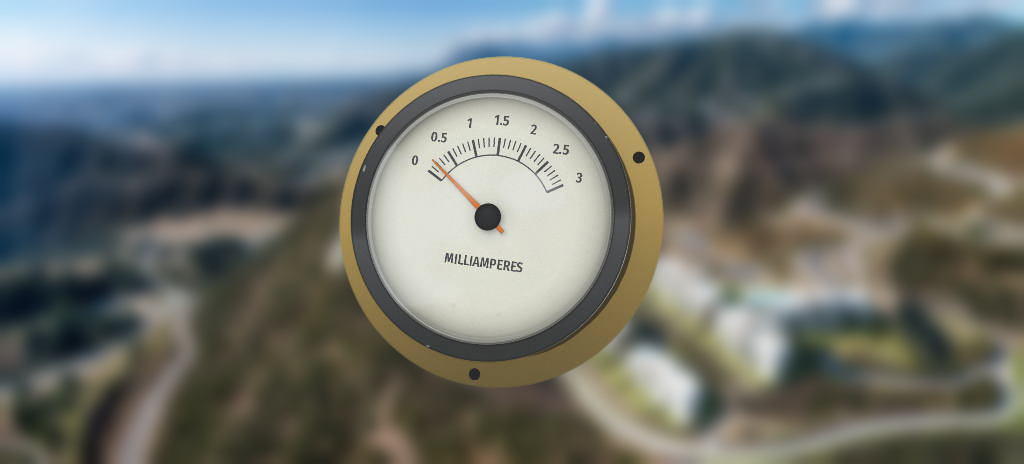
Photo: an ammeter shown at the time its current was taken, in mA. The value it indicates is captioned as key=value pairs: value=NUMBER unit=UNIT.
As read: value=0.2 unit=mA
